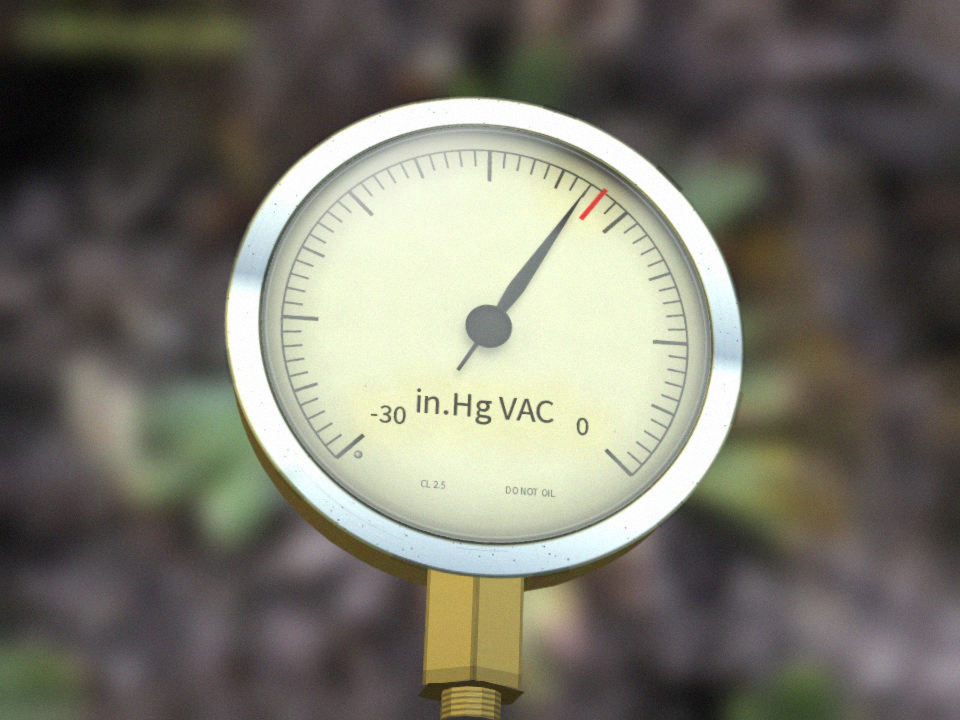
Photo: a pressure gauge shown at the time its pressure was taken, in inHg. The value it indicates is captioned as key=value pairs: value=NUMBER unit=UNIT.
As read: value=-11.5 unit=inHg
